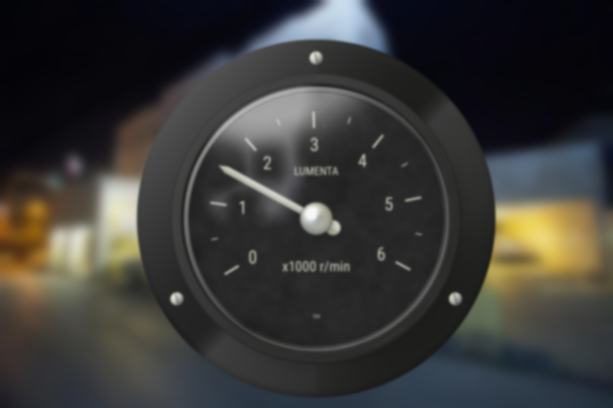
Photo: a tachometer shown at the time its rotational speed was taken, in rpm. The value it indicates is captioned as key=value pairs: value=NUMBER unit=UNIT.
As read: value=1500 unit=rpm
